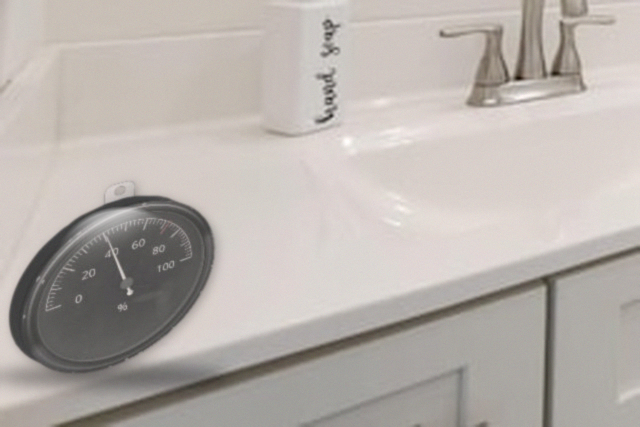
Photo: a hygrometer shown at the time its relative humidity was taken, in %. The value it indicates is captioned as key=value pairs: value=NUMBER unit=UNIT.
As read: value=40 unit=%
